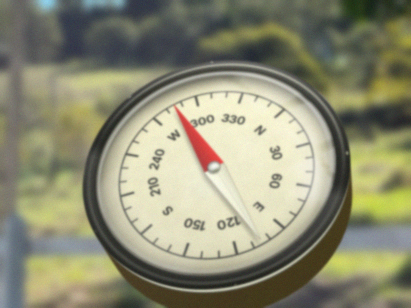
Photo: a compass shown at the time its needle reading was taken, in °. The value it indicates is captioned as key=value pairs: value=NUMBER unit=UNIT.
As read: value=285 unit=°
